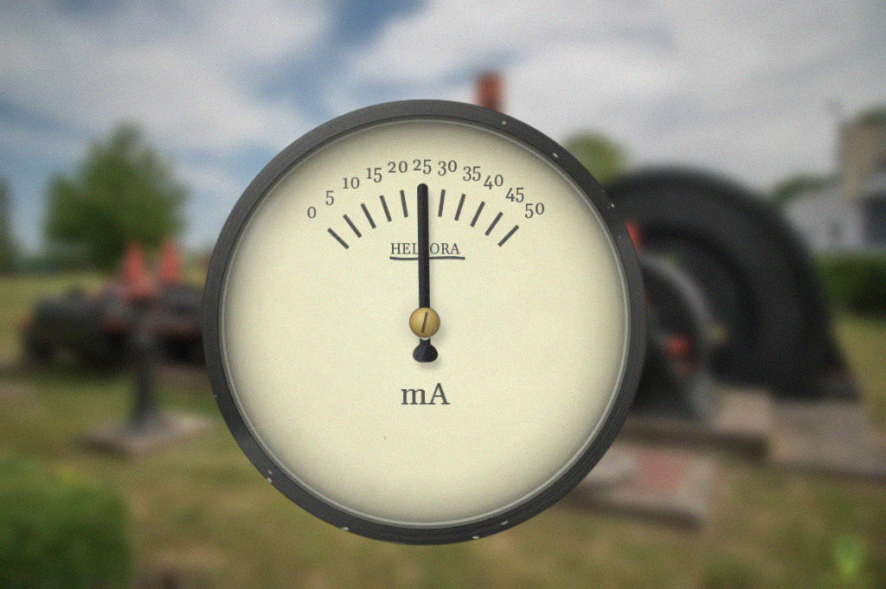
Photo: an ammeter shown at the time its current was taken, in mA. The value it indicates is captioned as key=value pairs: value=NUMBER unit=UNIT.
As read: value=25 unit=mA
